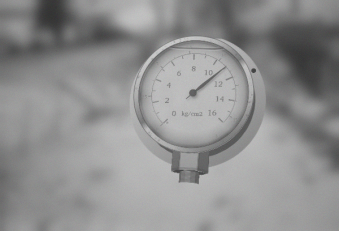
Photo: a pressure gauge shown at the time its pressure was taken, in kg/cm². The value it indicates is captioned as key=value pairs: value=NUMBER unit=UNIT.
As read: value=11 unit=kg/cm²
